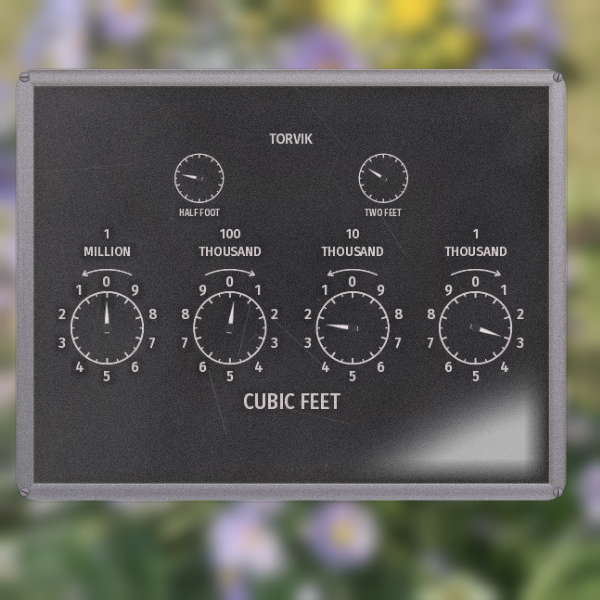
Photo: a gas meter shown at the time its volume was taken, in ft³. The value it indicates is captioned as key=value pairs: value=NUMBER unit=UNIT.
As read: value=2300 unit=ft³
